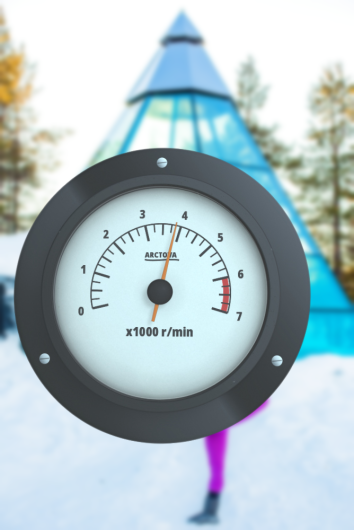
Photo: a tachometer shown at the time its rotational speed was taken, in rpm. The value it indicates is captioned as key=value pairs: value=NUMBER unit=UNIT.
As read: value=3875 unit=rpm
